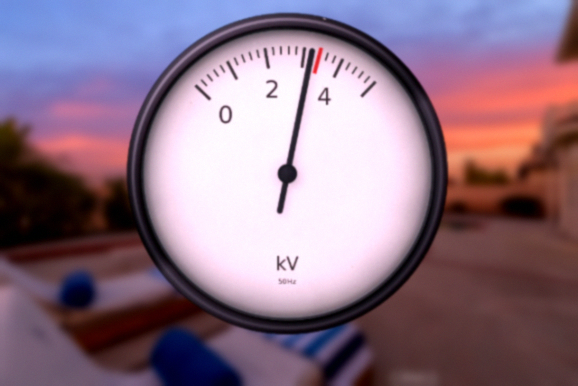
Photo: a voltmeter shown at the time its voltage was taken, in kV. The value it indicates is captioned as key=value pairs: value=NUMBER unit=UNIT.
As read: value=3.2 unit=kV
